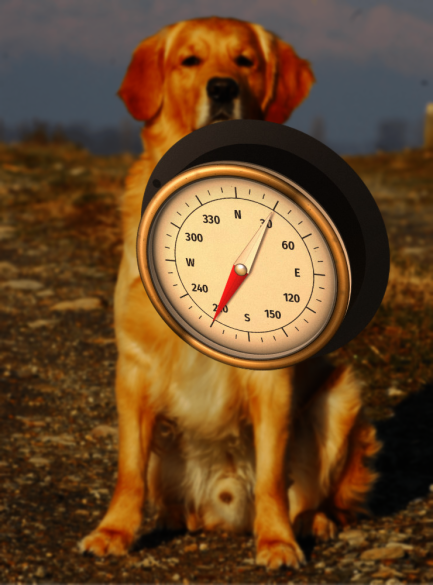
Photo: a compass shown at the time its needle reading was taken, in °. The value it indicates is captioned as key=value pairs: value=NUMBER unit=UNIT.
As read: value=210 unit=°
